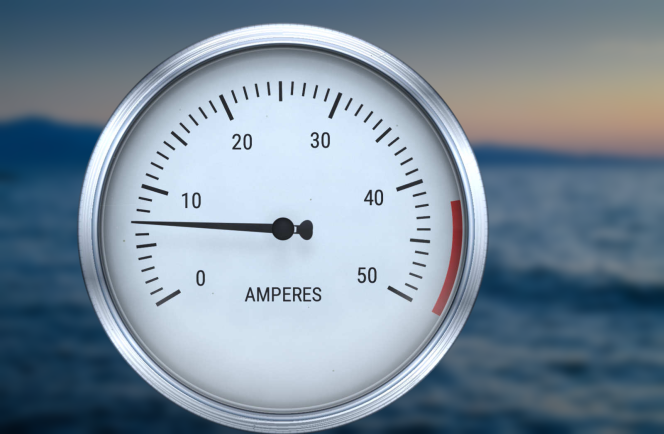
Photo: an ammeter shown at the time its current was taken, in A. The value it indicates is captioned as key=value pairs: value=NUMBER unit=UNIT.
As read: value=7 unit=A
